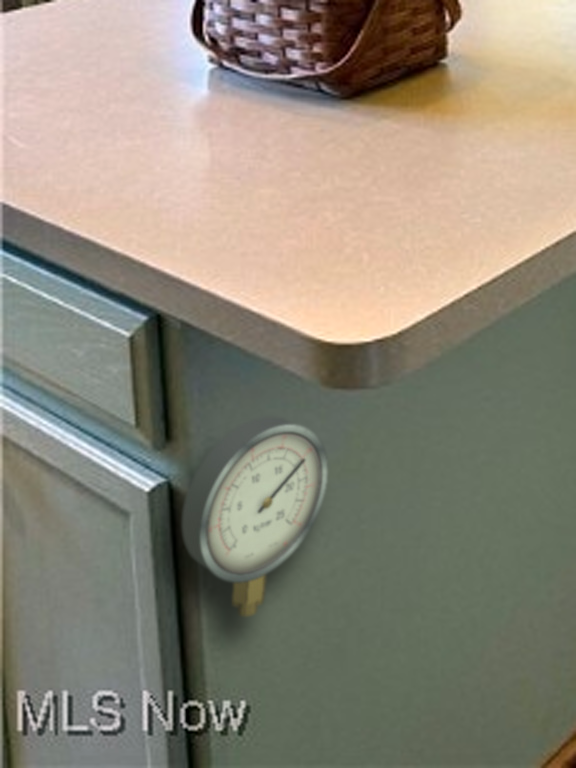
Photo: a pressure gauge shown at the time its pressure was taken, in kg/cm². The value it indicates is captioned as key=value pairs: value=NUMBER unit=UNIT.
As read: value=17.5 unit=kg/cm²
